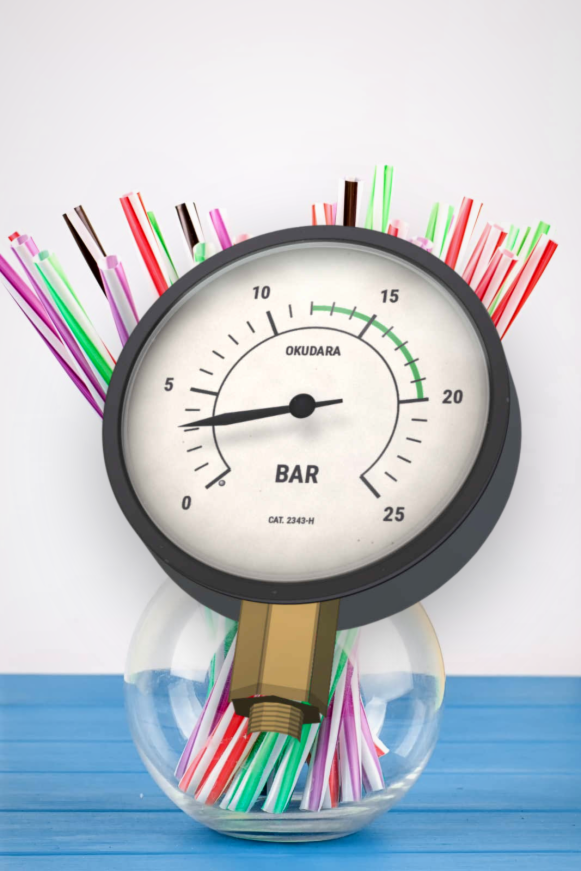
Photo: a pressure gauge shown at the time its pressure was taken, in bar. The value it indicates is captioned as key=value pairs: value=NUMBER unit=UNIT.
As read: value=3 unit=bar
